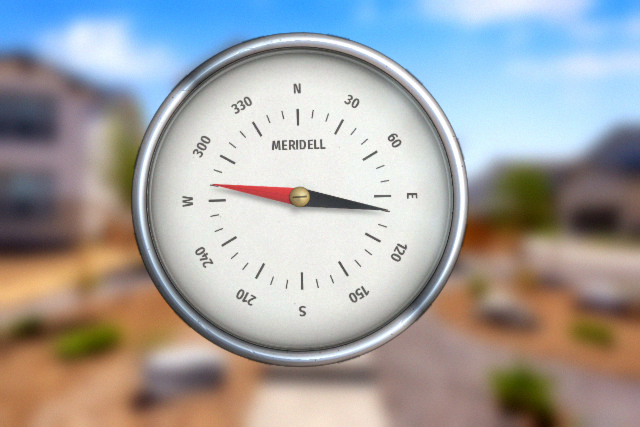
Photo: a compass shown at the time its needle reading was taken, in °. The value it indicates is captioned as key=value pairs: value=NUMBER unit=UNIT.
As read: value=280 unit=°
